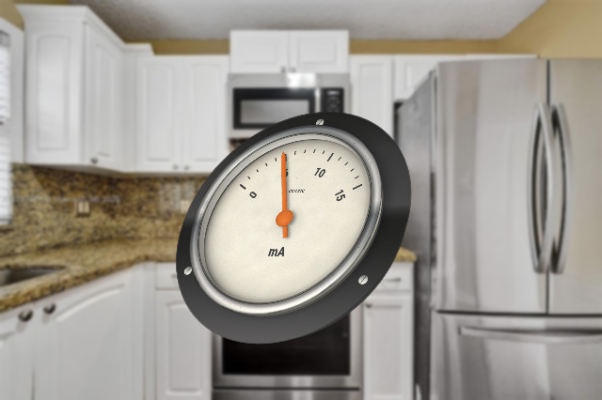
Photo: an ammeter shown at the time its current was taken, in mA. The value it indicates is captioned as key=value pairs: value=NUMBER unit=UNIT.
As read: value=5 unit=mA
